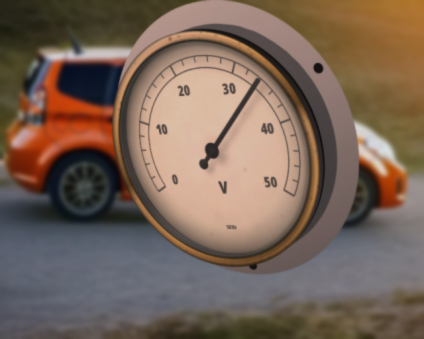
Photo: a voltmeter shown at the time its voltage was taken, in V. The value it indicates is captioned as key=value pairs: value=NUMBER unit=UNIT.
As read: value=34 unit=V
